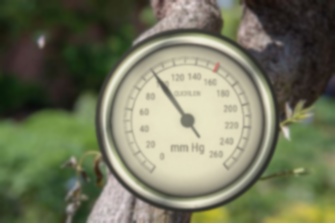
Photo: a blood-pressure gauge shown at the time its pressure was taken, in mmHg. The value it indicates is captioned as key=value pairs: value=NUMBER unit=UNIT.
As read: value=100 unit=mmHg
